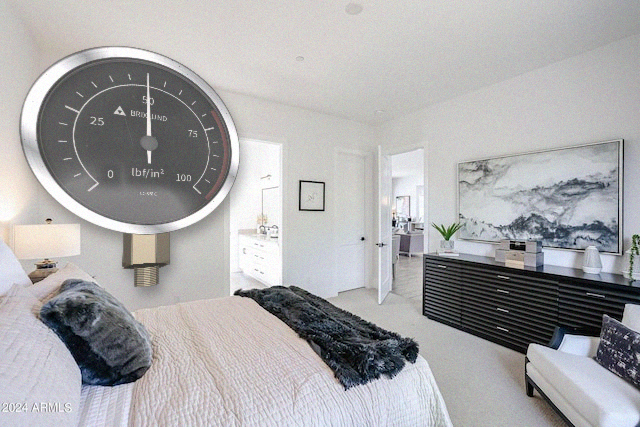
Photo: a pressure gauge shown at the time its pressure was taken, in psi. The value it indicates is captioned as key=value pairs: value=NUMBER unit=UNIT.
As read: value=50 unit=psi
